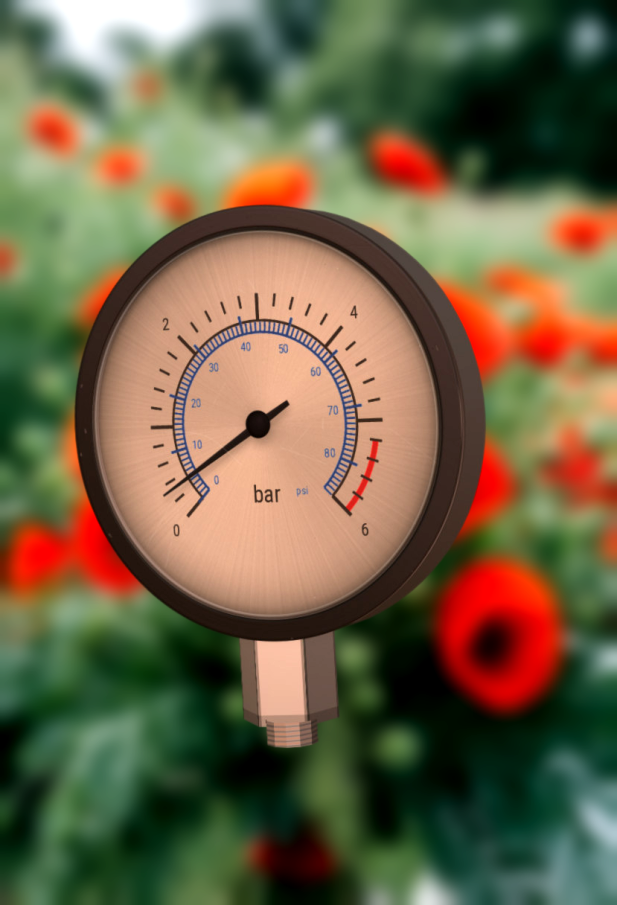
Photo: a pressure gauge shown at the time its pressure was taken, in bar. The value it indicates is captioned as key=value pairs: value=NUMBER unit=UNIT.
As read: value=0.3 unit=bar
